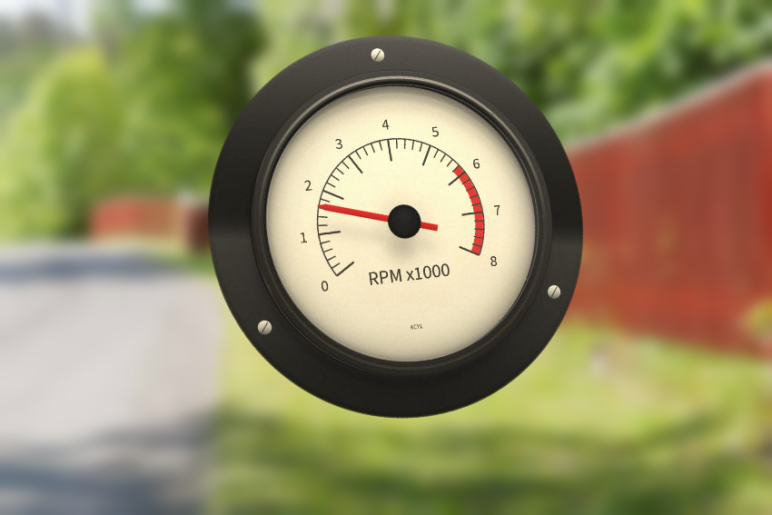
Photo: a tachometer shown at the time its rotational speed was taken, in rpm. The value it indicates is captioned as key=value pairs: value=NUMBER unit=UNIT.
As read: value=1600 unit=rpm
